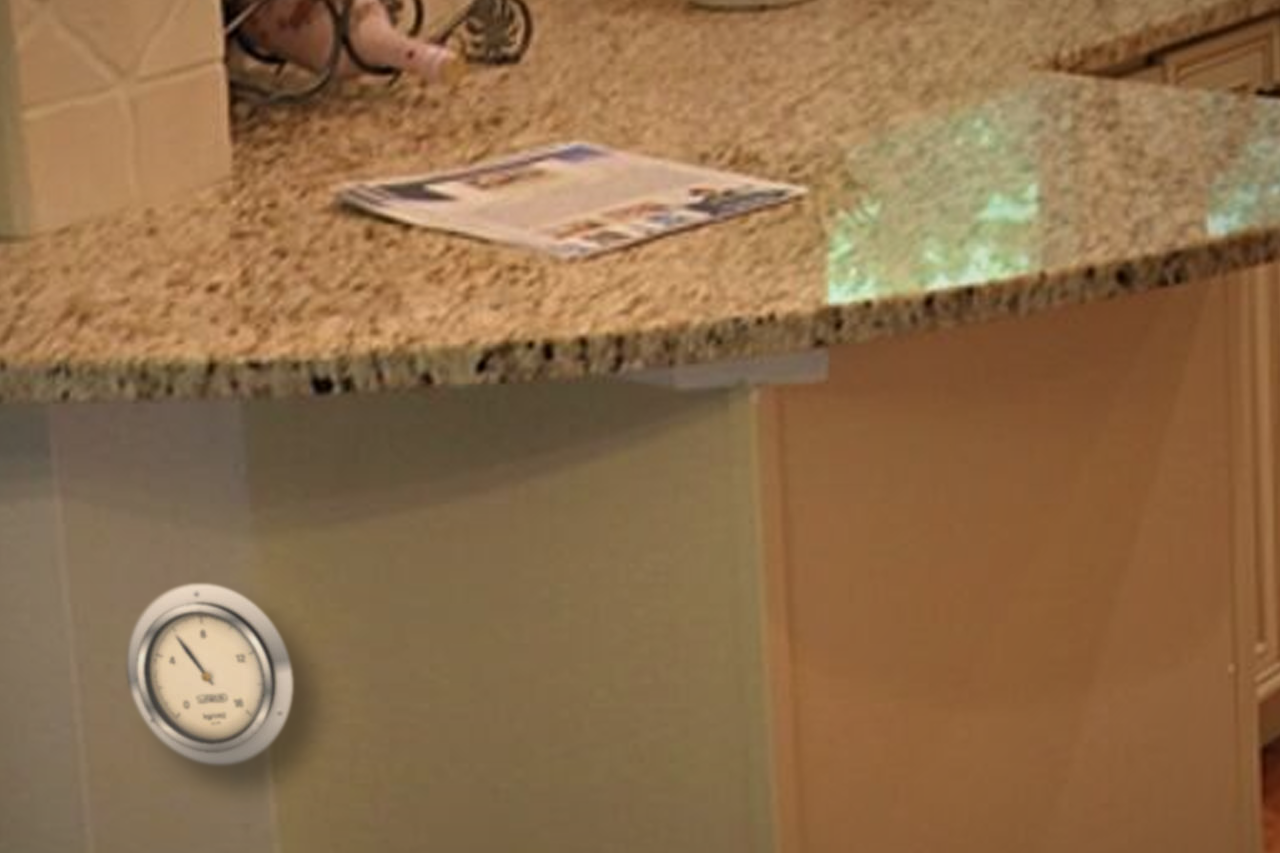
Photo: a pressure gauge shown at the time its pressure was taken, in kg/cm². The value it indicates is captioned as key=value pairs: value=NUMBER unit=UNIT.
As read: value=6 unit=kg/cm²
